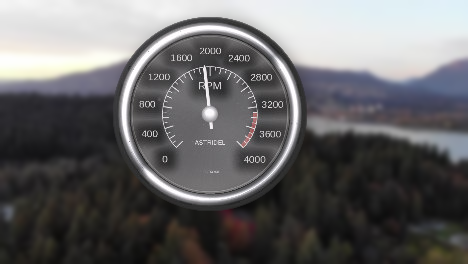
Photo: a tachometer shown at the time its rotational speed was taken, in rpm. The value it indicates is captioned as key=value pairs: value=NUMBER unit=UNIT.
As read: value=1900 unit=rpm
